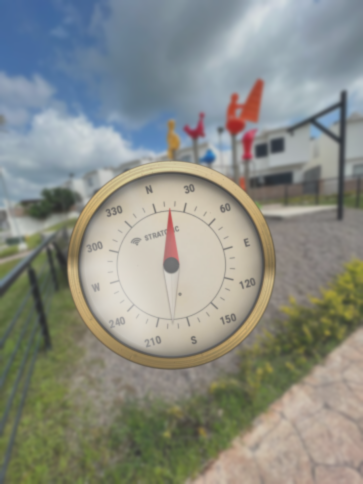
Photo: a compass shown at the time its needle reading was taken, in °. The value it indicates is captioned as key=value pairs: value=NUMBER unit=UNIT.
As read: value=15 unit=°
